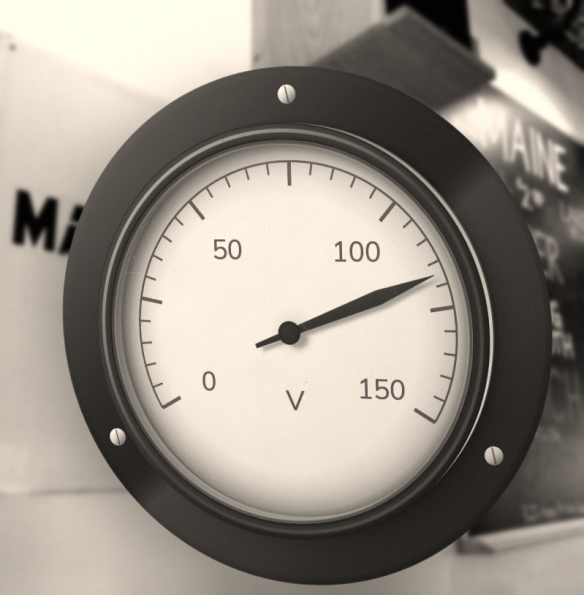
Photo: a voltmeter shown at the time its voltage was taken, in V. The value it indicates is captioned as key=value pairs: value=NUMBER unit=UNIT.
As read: value=117.5 unit=V
